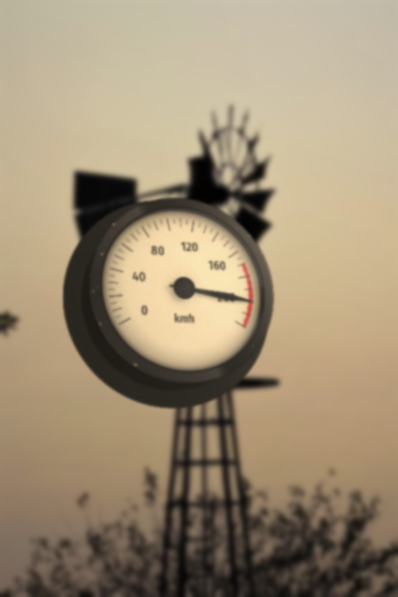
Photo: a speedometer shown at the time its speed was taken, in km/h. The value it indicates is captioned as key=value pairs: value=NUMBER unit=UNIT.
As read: value=200 unit=km/h
